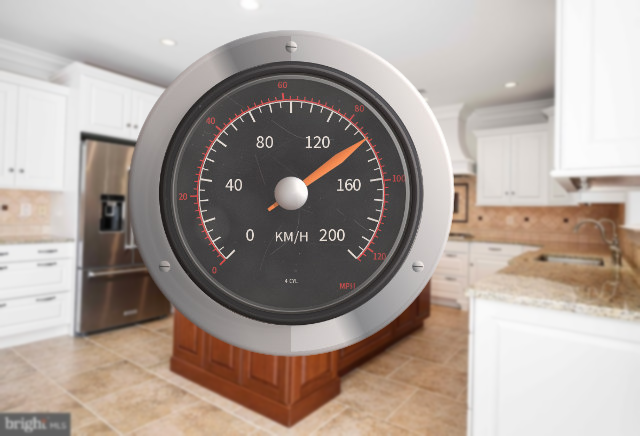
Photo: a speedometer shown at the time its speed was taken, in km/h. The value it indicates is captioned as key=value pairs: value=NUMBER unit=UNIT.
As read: value=140 unit=km/h
